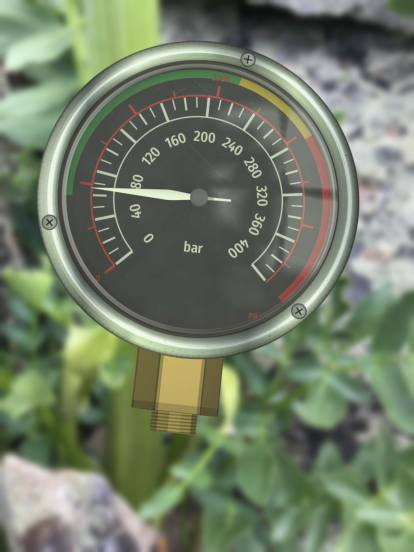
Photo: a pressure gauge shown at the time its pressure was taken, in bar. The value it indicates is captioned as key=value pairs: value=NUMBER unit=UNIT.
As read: value=65 unit=bar
